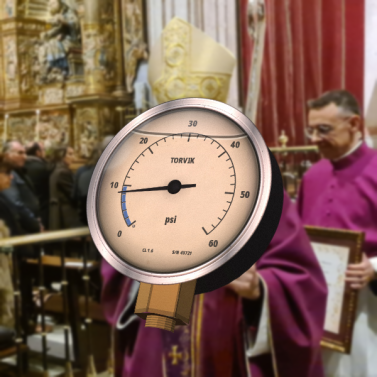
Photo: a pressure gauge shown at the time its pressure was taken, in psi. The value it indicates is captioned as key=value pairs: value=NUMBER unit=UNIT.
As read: value=8 unit=psi
